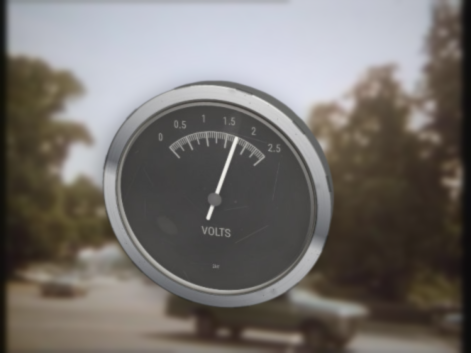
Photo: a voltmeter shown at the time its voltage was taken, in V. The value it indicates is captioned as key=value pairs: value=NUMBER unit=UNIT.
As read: value=1.75 unit=V
